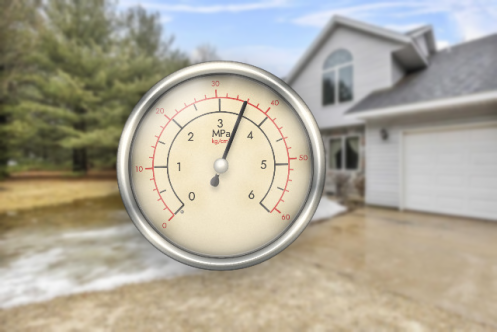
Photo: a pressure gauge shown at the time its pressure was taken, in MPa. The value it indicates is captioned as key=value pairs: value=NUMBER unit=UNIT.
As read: value=3.5 unit=MPa
